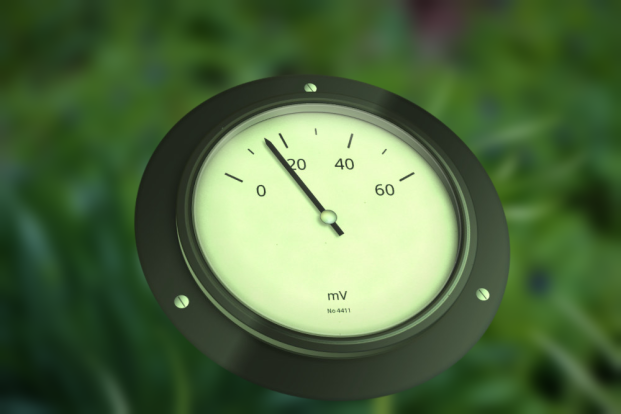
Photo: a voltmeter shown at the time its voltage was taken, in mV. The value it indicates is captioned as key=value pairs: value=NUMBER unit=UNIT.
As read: value=15 unit=mV
